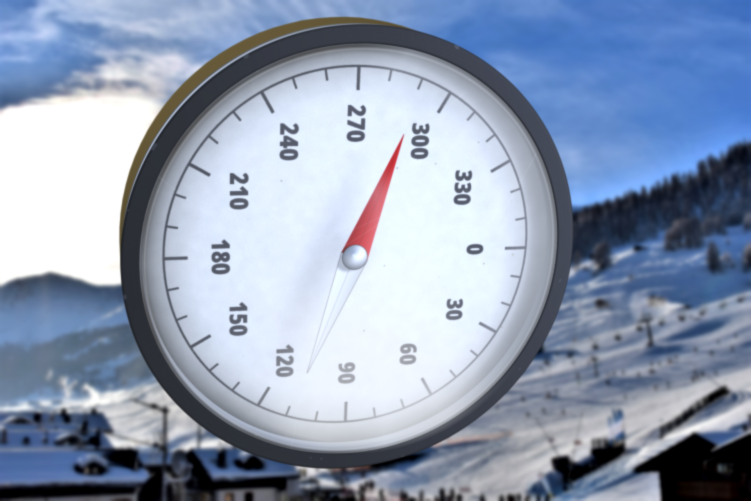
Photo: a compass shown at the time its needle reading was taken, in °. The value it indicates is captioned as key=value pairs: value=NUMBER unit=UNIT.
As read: value=290 unit=°
